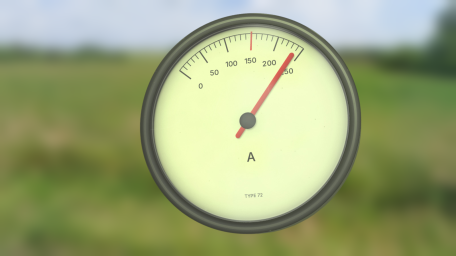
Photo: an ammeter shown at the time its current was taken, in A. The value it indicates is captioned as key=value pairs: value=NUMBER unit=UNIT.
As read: value=240 unit=A
